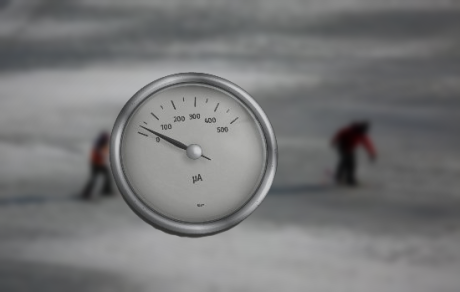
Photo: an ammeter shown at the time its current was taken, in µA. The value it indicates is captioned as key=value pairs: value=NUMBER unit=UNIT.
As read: value=25 unit=µA
